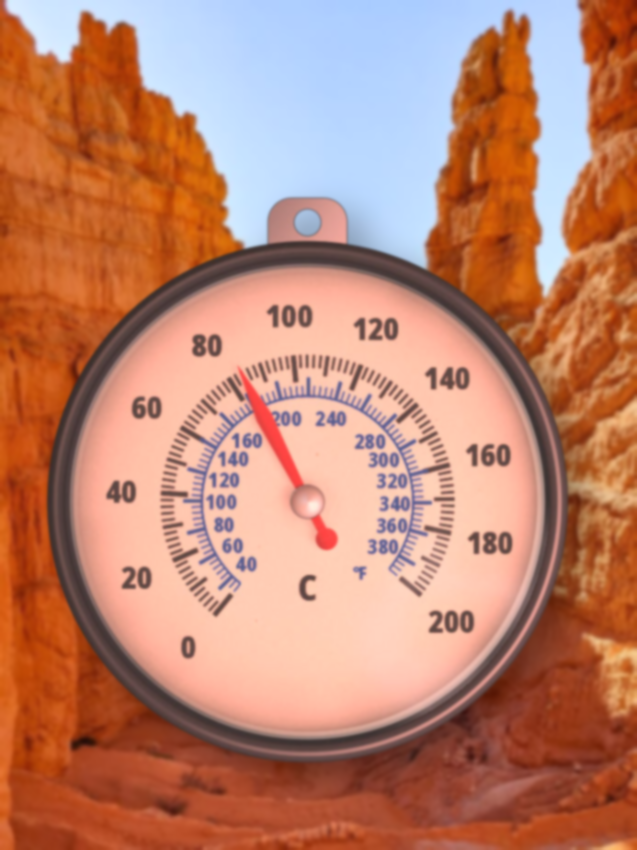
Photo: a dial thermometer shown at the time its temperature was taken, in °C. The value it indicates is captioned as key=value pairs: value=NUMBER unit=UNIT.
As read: value=84 unit=°C
